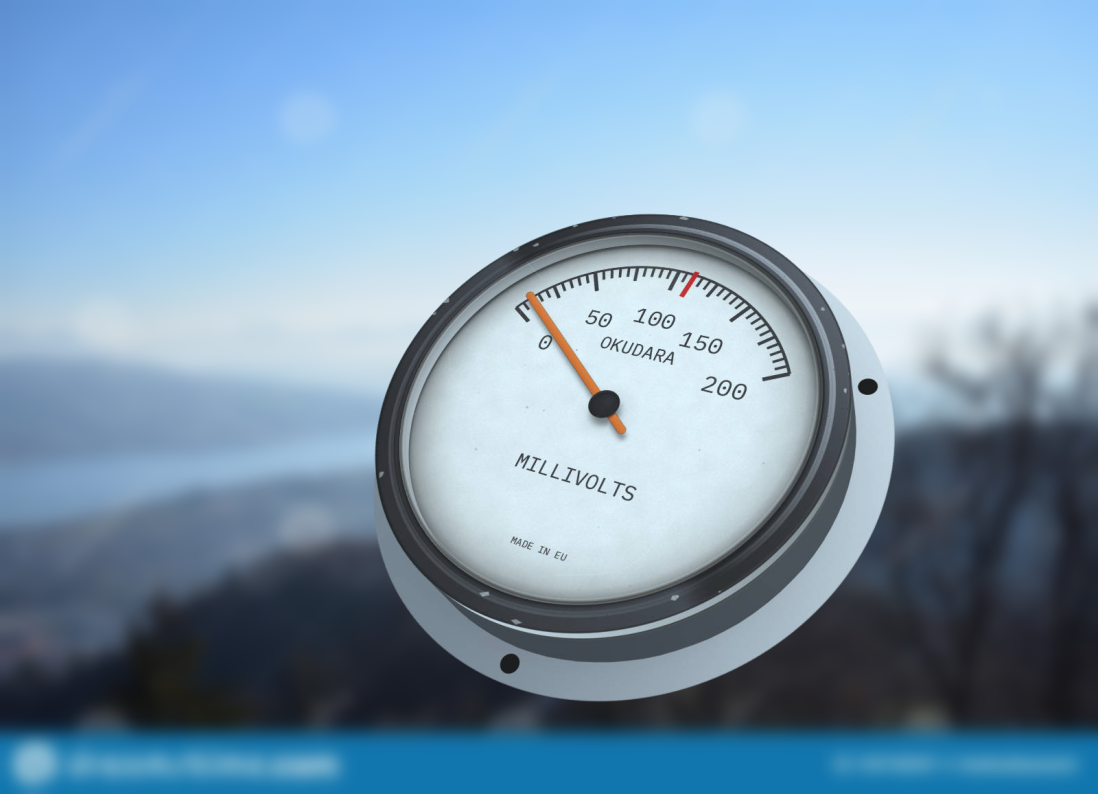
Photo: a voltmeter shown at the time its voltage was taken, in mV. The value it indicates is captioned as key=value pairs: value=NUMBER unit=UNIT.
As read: value=10 unit=mV
